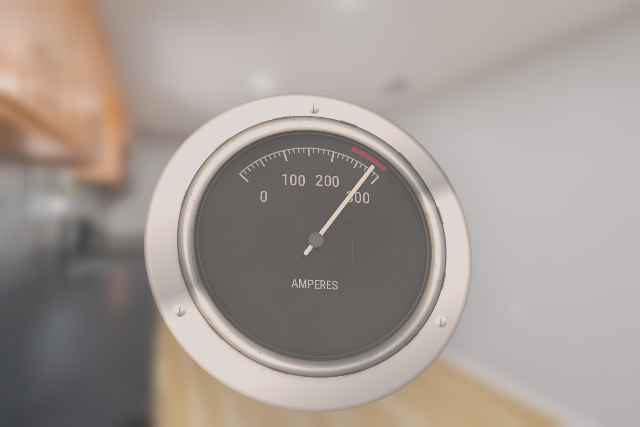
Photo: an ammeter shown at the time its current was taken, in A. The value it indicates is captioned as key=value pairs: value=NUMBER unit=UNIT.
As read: value=280 unit=A
